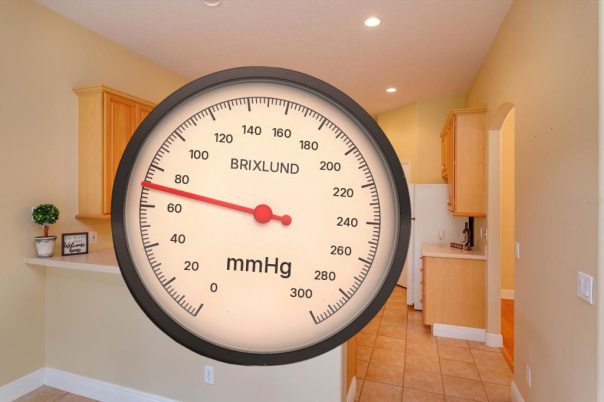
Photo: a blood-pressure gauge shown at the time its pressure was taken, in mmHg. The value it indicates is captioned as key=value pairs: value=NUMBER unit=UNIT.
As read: value=70 unit=mmHg
